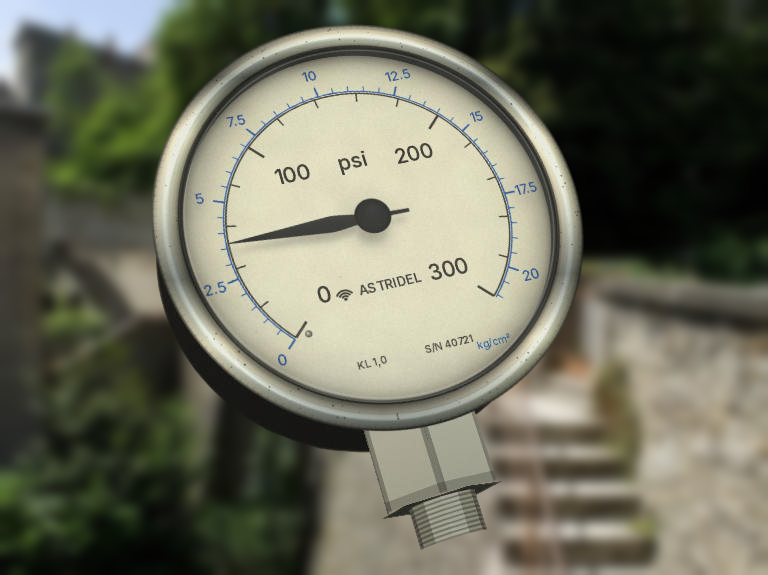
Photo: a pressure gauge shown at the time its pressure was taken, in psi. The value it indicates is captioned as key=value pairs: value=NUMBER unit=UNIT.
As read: value=50 unit=psi
